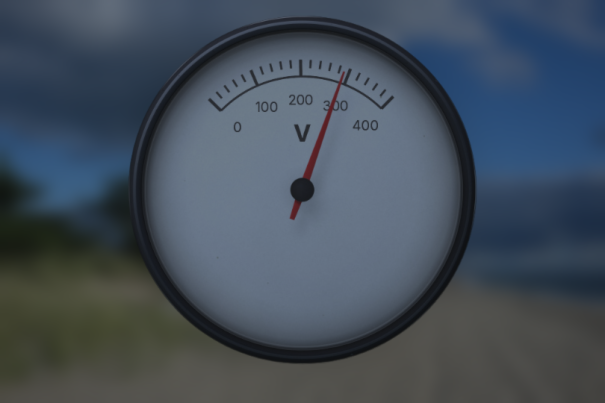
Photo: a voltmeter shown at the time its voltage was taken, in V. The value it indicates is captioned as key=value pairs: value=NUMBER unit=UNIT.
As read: value=290 unit=V
